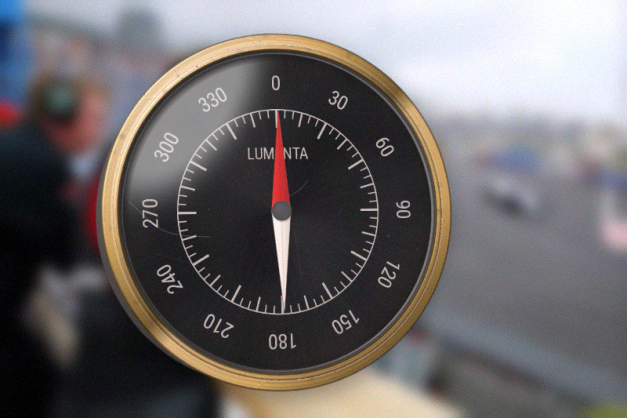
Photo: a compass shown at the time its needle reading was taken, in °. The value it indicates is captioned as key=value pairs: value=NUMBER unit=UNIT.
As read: value=0 unit=°
